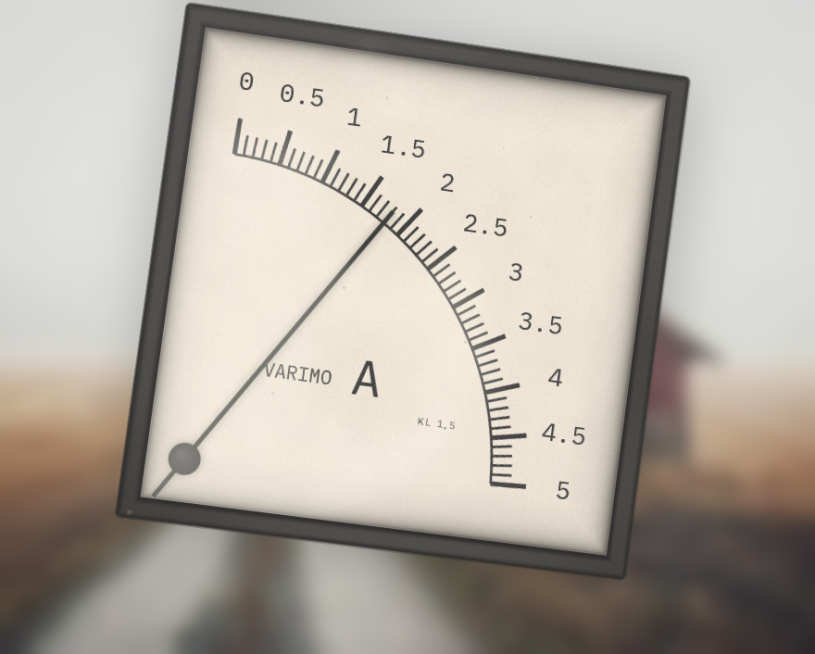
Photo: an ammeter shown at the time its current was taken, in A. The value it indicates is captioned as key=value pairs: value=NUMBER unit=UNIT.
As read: value=1.8 unit=A
